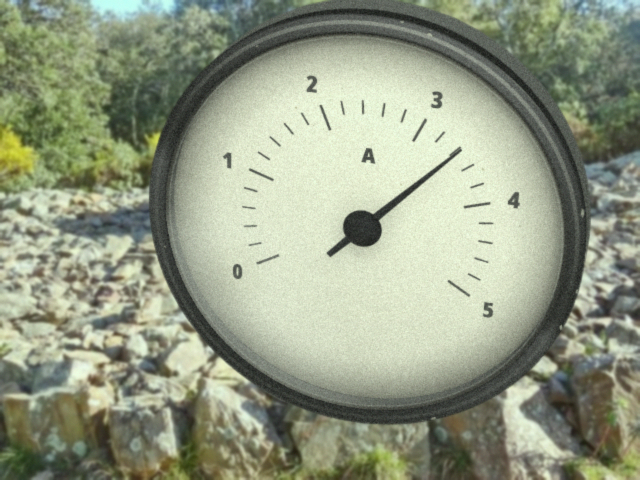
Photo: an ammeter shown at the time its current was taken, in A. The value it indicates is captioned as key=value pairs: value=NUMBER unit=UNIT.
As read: value=3.4 unit=A
